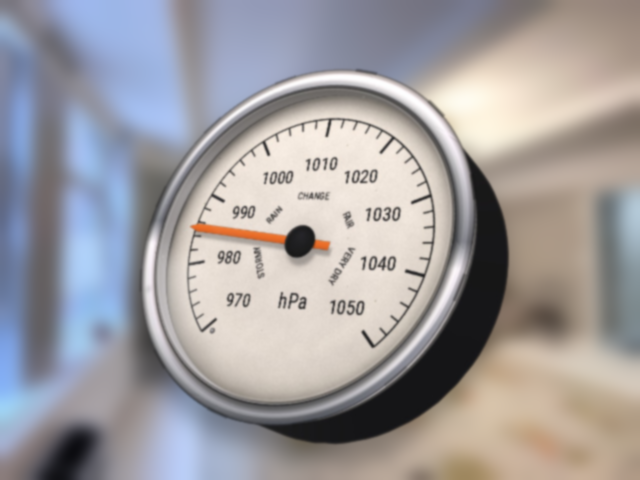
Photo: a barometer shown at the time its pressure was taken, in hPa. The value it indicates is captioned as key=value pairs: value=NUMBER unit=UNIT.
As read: value=985 unit=hPa
